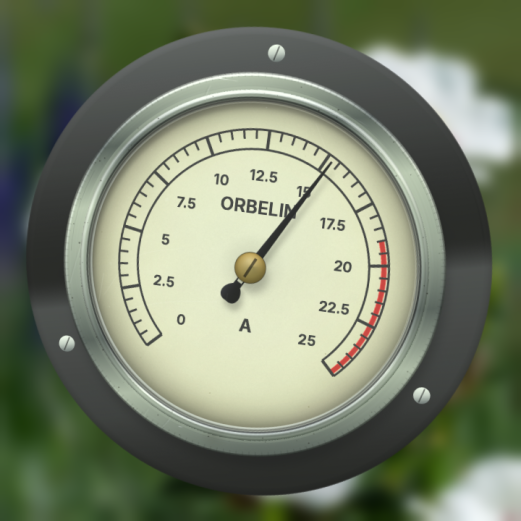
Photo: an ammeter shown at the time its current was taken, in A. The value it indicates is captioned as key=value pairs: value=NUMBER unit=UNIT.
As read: value=15.25 unit=A
